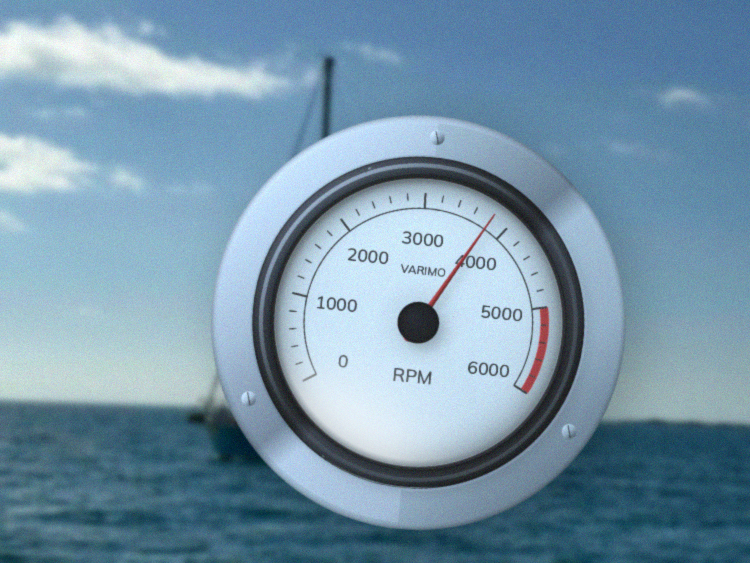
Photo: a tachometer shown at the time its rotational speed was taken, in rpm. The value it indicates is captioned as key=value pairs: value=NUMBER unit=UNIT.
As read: value=3800 unit=rpm
